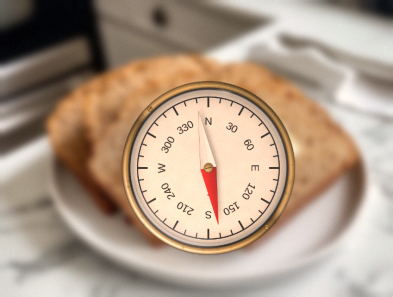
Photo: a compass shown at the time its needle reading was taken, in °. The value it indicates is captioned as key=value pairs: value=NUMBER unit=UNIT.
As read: value=170 unit=°
